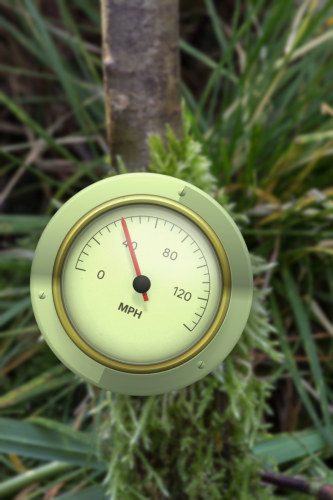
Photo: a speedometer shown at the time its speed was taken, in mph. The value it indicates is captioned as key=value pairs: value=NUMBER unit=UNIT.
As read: value=40 unit=mph
